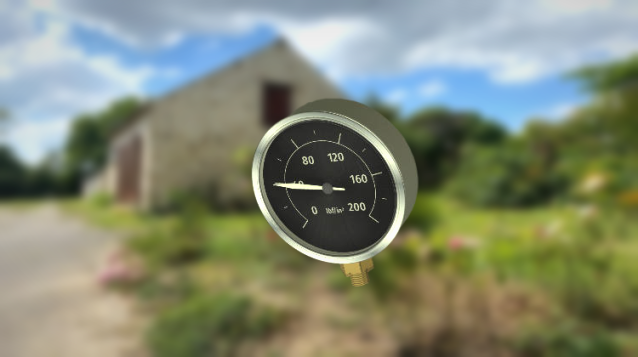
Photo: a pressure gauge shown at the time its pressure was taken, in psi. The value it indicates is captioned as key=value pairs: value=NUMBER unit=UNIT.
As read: value=40 unit=psi
